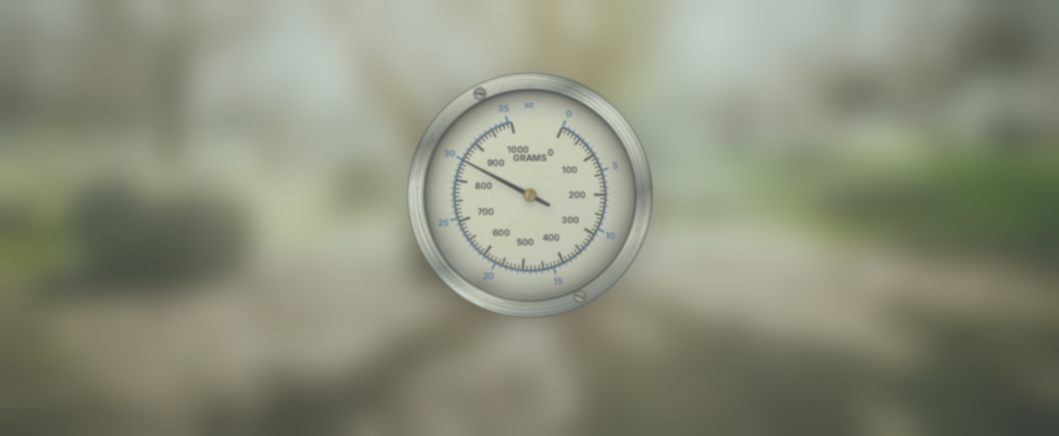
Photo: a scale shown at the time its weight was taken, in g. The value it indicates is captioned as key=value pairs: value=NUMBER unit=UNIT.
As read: value=850 unit=g
